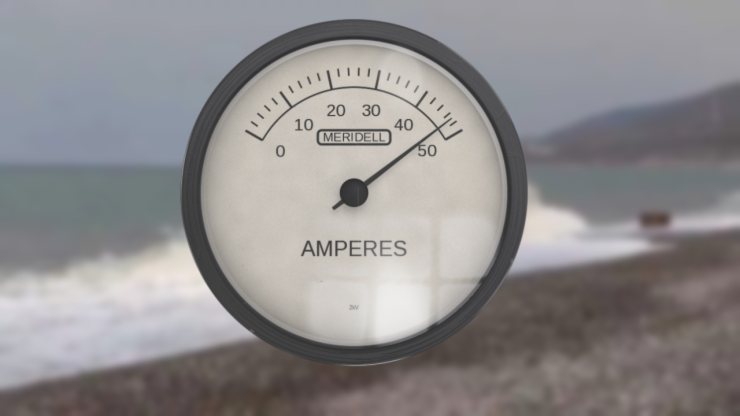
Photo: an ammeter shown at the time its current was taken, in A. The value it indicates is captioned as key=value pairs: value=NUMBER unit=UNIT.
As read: value=47 unit=A
